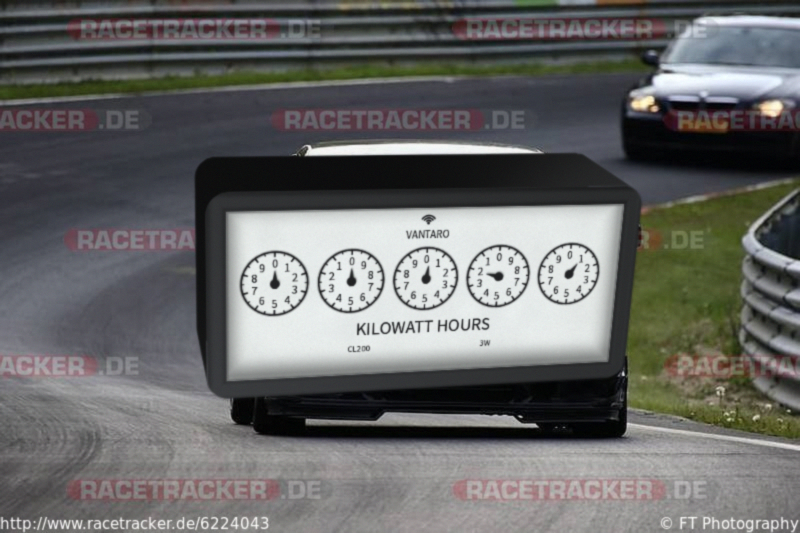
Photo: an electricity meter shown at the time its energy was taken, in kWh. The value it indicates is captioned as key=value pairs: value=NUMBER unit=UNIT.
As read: value=21 unit=kWh
